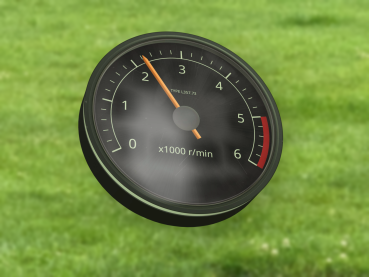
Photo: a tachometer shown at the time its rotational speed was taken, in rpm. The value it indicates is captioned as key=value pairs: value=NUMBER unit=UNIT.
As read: value=2200 unit=rpm
